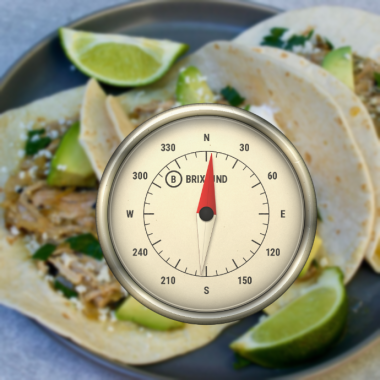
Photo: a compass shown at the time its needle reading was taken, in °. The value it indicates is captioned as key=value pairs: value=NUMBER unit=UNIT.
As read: value=5 unit=°
